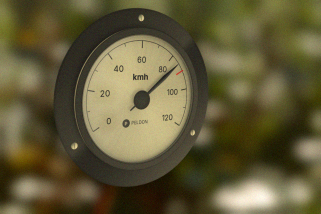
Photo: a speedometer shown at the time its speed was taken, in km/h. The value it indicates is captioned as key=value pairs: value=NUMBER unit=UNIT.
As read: value=85 unit=km/h
